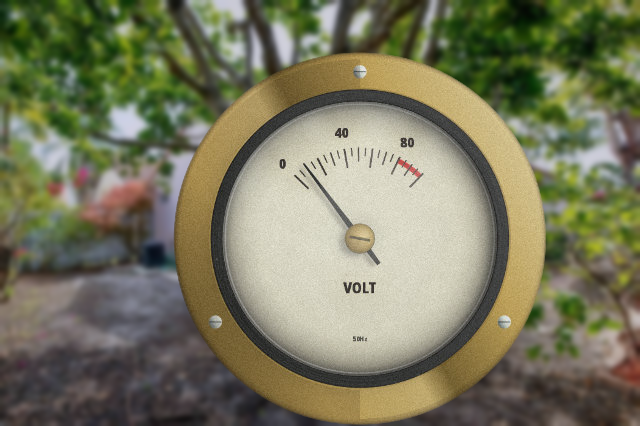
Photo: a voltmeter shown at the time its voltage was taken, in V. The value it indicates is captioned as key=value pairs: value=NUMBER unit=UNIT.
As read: value=10 unit=V
